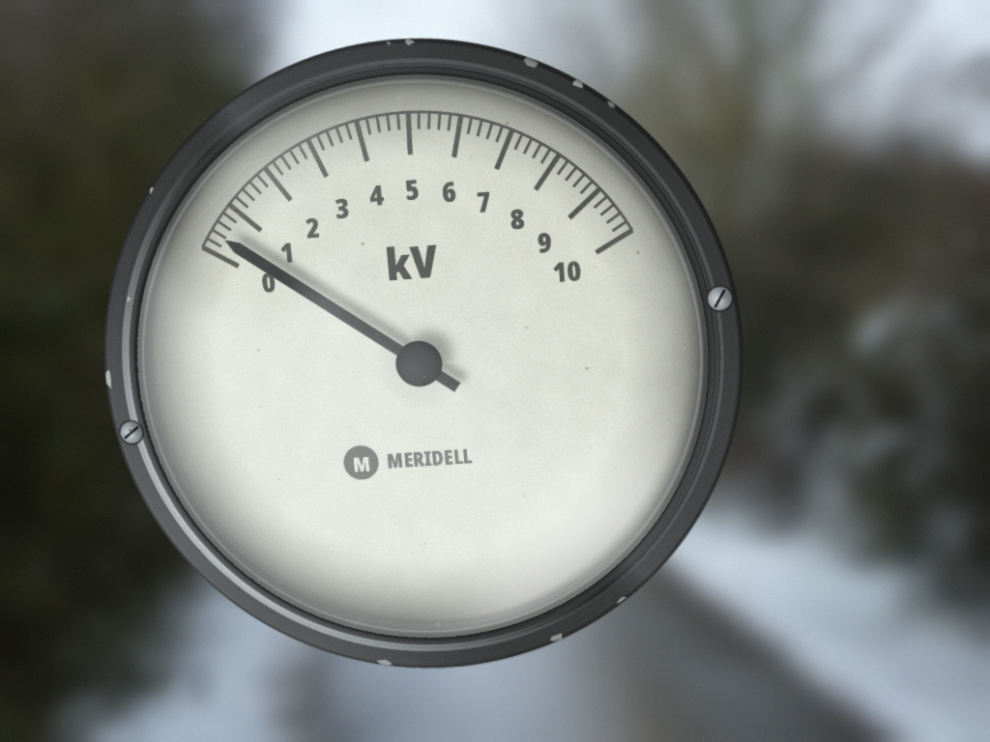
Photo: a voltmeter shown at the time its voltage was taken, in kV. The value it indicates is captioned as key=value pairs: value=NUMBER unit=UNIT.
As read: value=0.4 unit=kV
